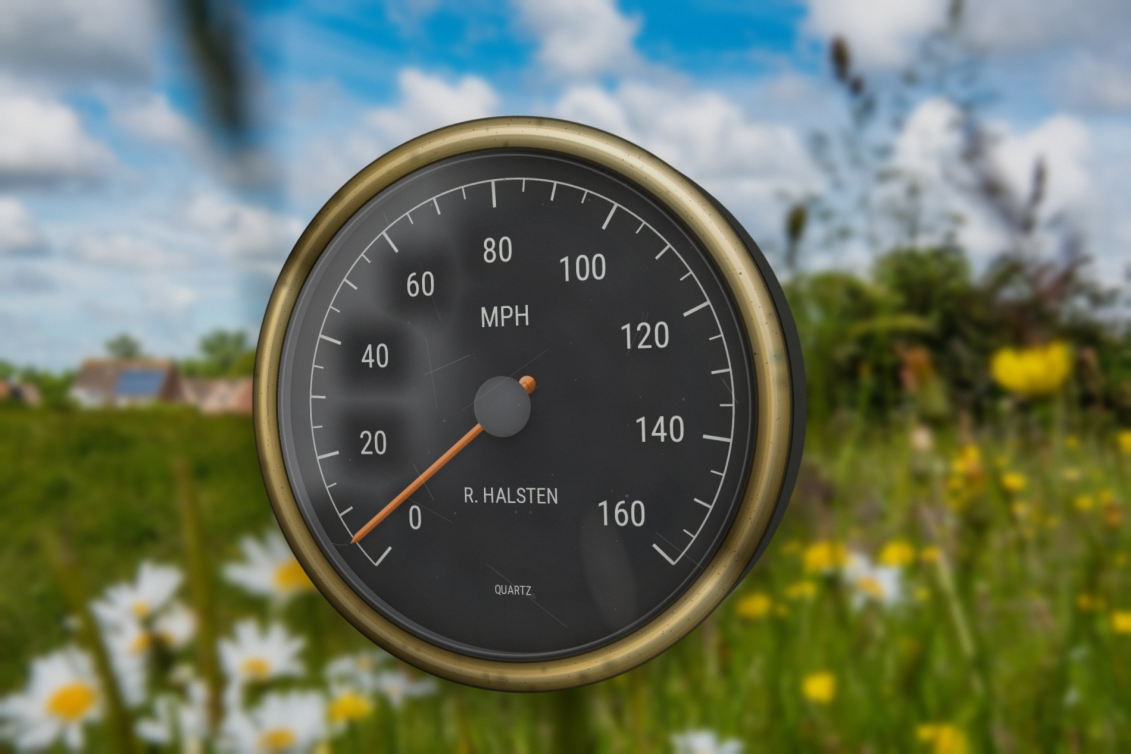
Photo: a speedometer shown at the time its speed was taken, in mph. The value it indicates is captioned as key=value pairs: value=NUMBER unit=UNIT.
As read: value=5 unit=mph
